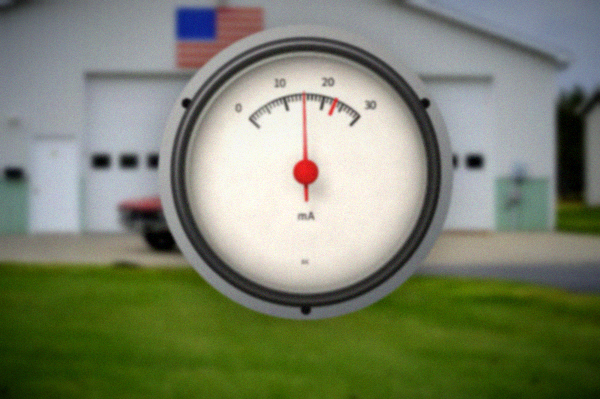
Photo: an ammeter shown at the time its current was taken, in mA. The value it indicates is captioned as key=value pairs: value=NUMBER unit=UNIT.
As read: value=15 unit=mA
